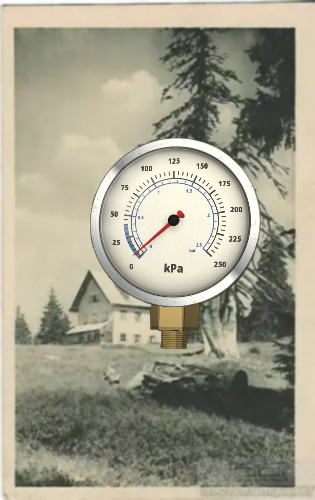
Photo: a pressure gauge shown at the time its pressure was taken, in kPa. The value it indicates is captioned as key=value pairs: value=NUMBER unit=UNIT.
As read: value=5 unit=kPa
